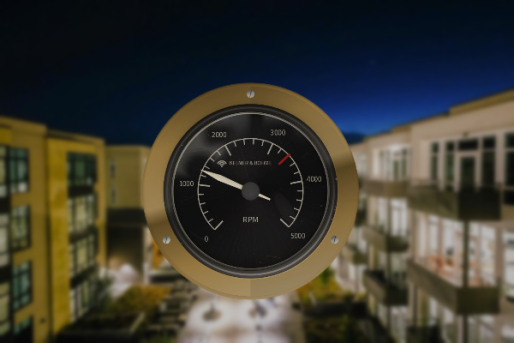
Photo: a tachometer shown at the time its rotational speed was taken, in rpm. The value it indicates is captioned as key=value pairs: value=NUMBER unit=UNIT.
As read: value=1300 unit=rpm
